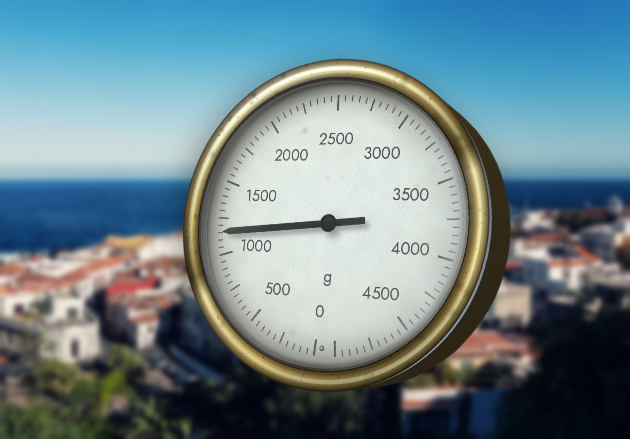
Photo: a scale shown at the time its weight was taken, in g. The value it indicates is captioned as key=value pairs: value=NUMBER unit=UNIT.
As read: value=1150 unit=g
